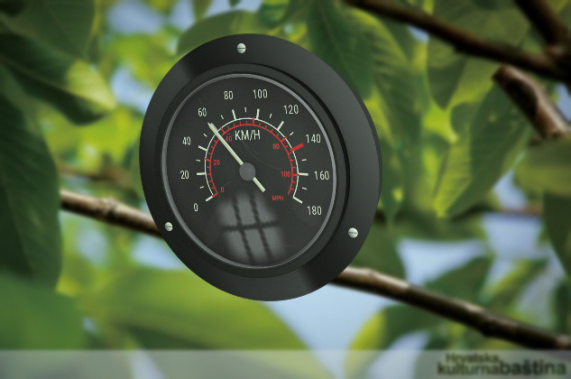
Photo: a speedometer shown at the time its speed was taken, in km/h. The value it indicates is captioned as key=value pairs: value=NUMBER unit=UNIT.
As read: value=60 unit=km/h
